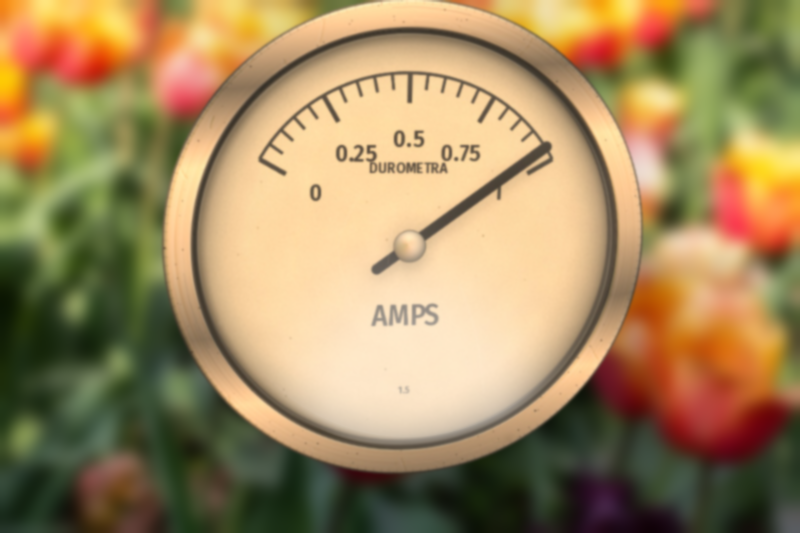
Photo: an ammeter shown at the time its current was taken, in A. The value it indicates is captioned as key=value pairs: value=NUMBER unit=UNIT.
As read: value=0.95 unit=A
